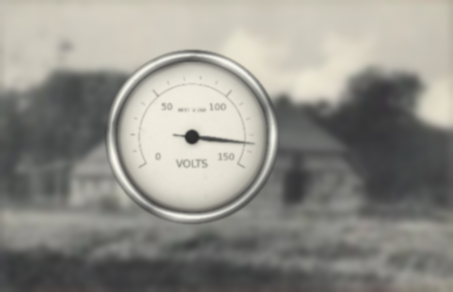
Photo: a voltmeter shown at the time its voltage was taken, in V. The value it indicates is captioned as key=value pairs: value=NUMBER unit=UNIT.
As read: value=135 unit=V
